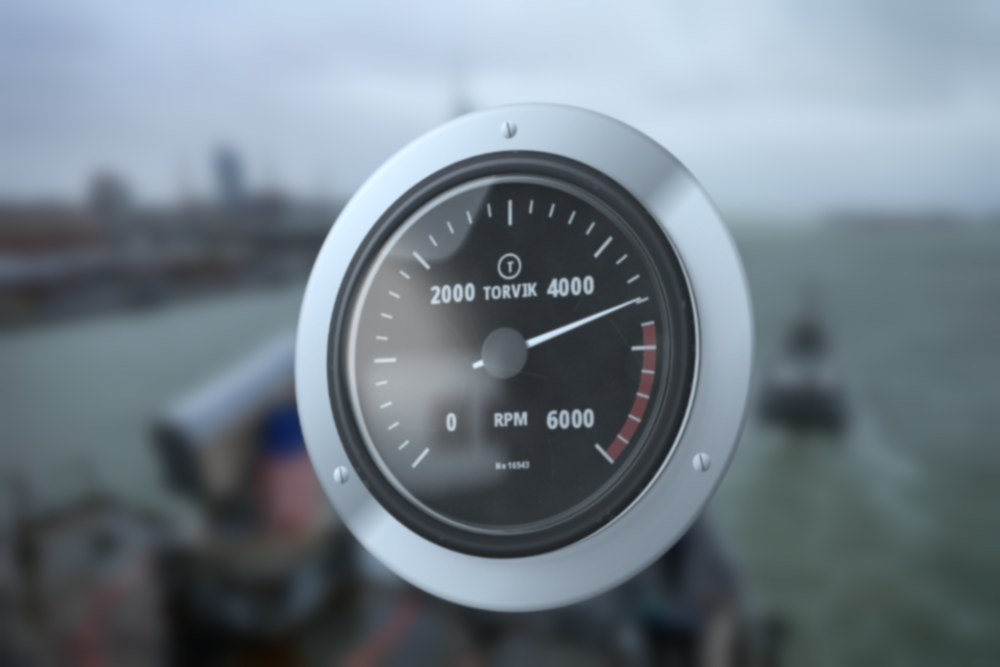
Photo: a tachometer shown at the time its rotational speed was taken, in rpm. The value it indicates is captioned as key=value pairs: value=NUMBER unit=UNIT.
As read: value=4600 unit=rpm
